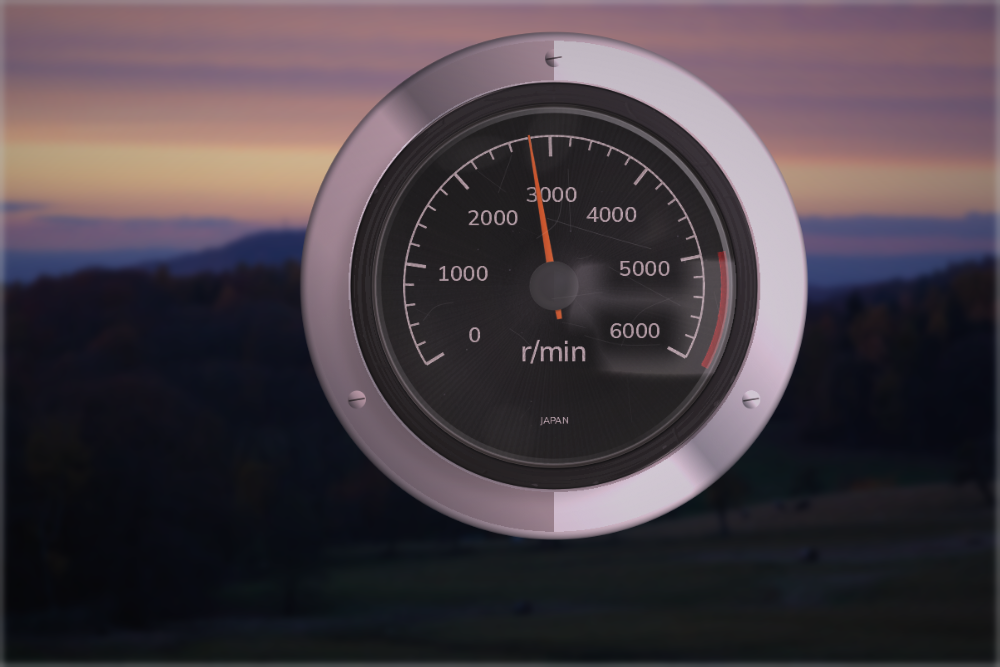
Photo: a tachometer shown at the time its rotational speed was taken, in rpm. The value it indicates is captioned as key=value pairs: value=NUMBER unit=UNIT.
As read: value=2800 unit=rpm
